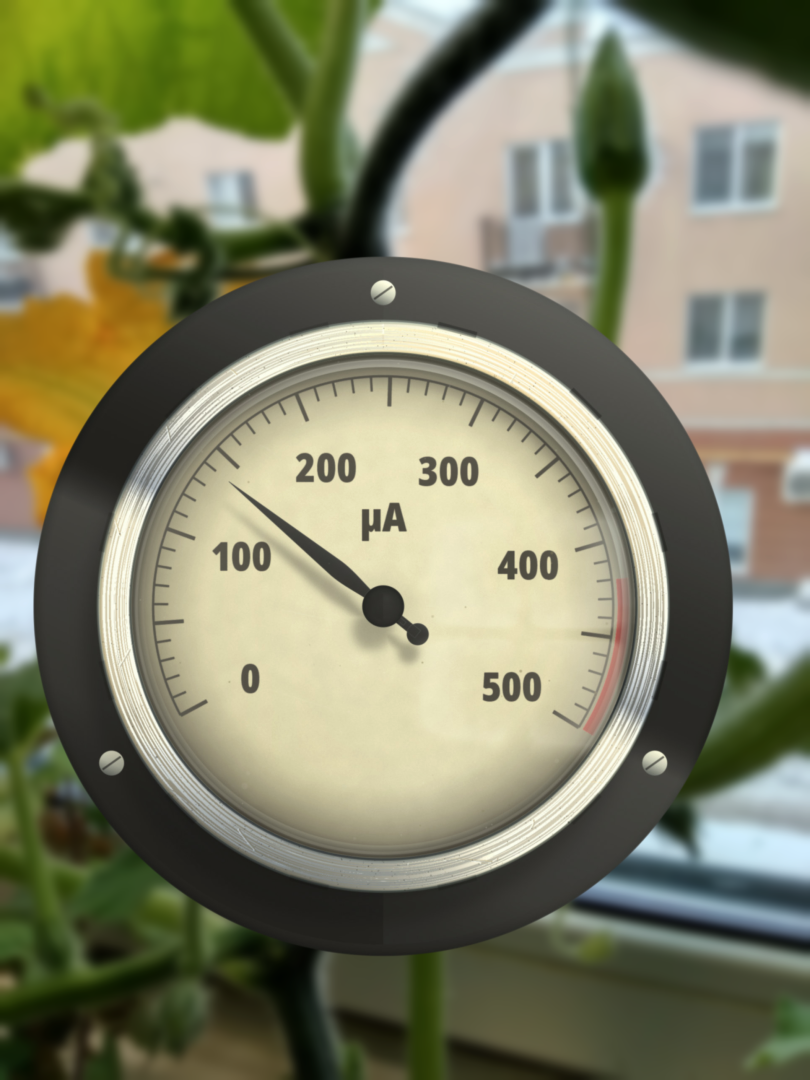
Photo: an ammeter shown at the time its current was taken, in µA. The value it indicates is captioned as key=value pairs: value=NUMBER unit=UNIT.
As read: value=140 unit=µA
